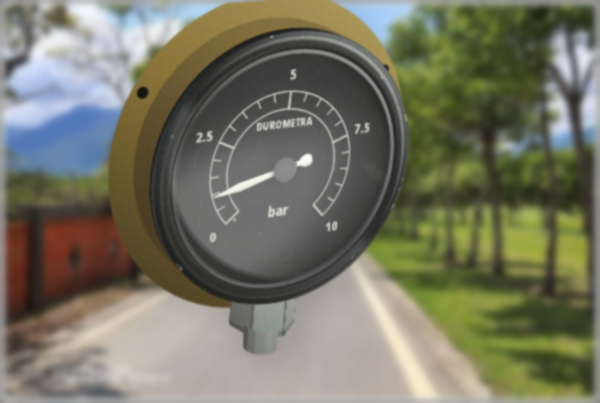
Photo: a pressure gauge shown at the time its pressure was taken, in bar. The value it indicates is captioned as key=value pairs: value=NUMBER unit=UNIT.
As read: value=1 unit=bar
